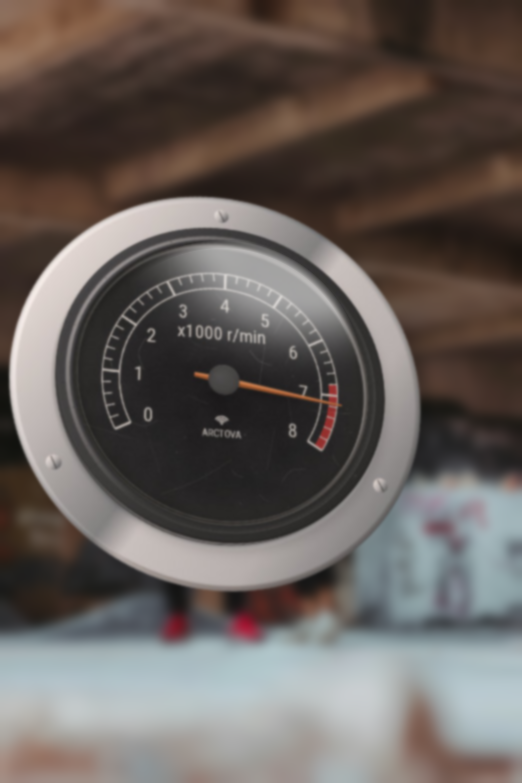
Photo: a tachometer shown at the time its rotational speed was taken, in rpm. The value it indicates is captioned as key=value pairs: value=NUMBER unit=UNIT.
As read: value=7200 unit=rpm
